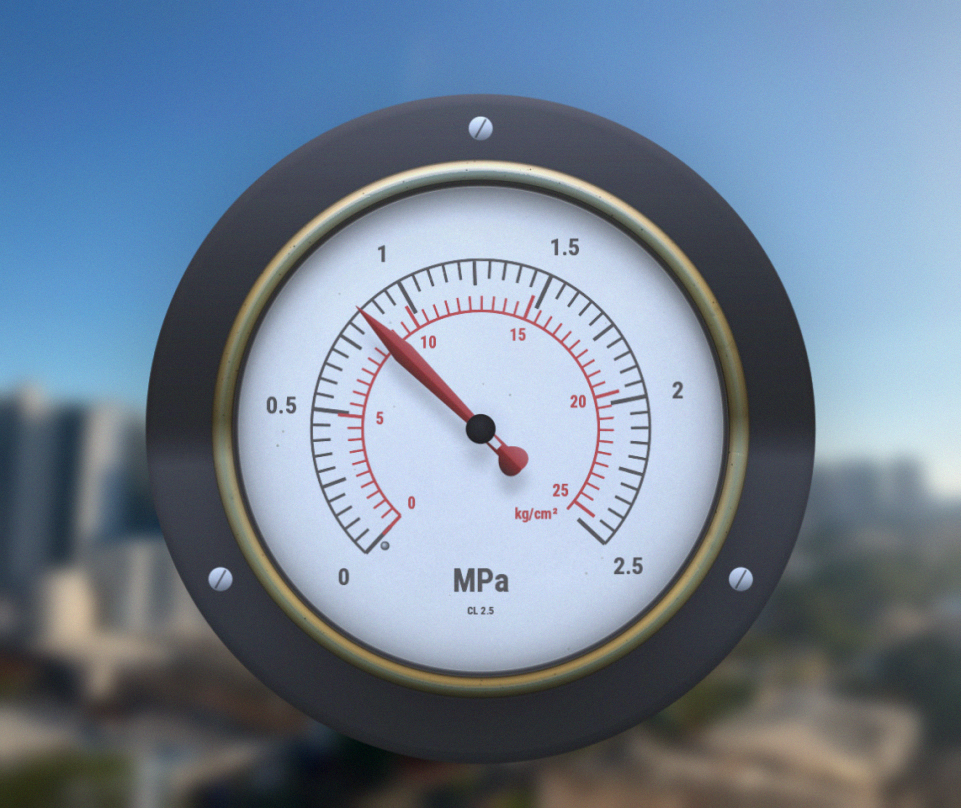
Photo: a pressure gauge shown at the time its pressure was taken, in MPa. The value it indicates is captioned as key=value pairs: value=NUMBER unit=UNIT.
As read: value=0.85 unit=MPa
